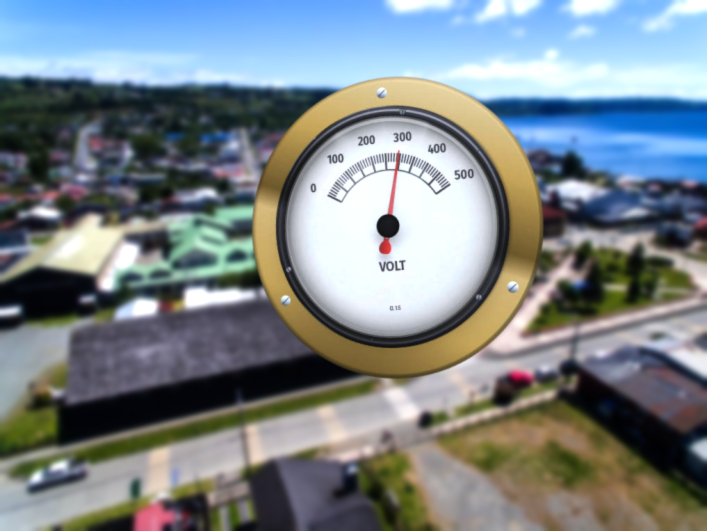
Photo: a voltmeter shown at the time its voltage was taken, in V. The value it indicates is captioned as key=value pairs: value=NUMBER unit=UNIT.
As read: value=300 unit=V
